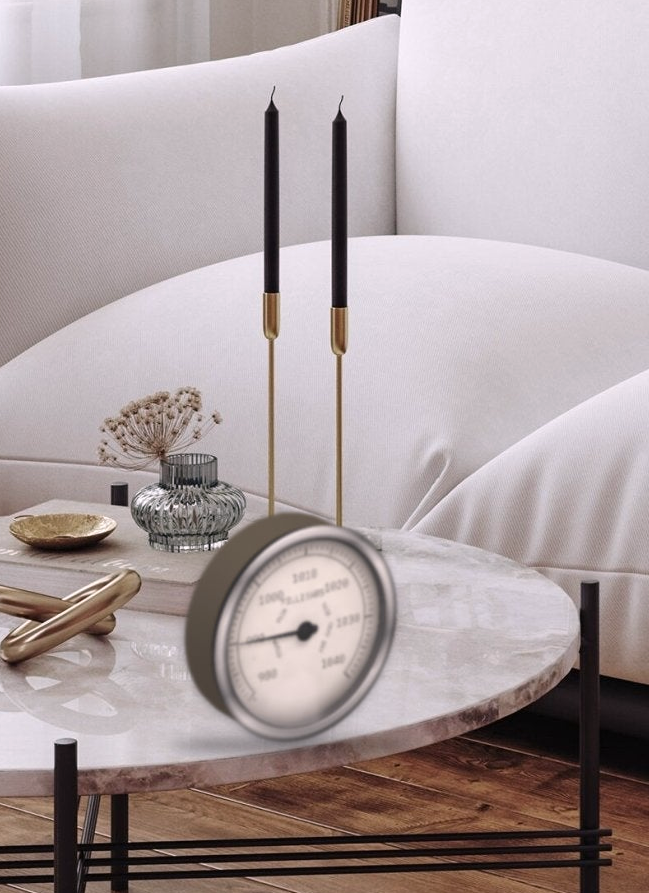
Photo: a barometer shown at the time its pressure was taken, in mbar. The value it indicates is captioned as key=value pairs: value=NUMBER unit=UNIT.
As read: value=990 unit=mbar
